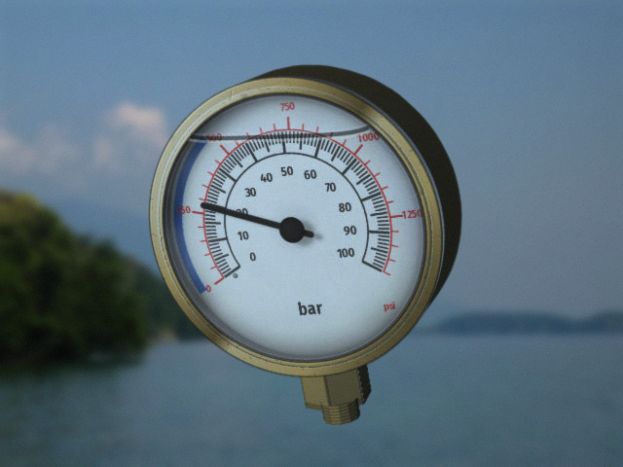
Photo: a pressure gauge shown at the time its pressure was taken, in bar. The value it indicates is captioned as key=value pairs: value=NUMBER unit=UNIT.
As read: value=20 unit=bar
